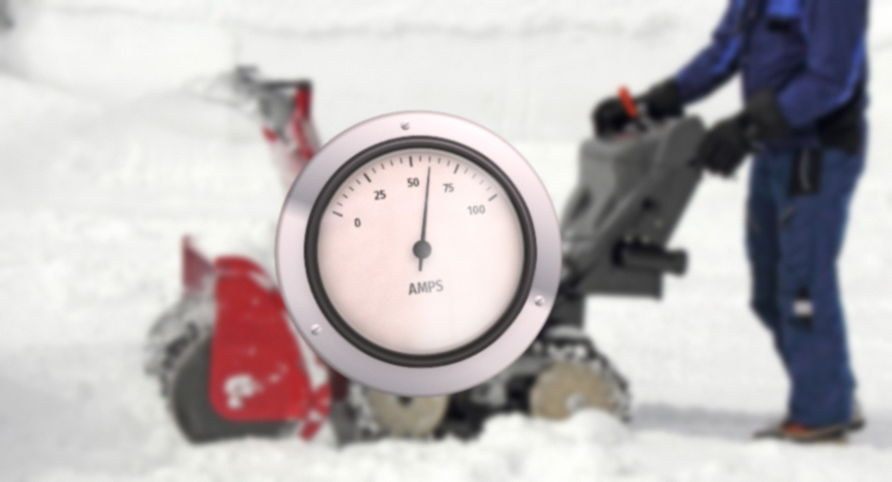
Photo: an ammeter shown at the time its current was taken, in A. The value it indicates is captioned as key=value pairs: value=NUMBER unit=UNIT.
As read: value=60 unit=A
